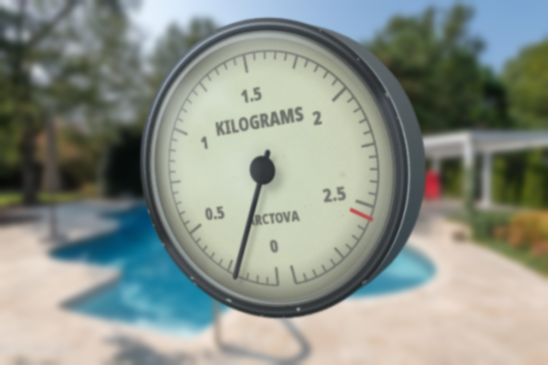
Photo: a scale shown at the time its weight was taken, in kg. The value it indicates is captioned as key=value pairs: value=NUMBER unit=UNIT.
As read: value=0.2 unit=kg
